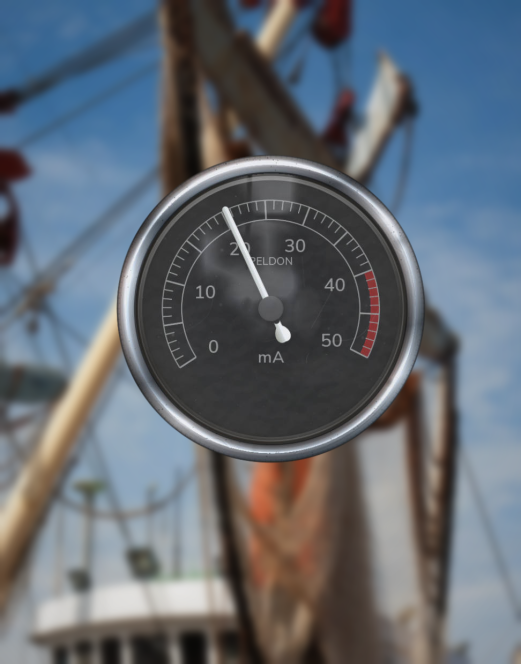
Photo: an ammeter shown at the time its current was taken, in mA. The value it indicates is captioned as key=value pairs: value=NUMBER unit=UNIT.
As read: value=20.5 unit=mA
